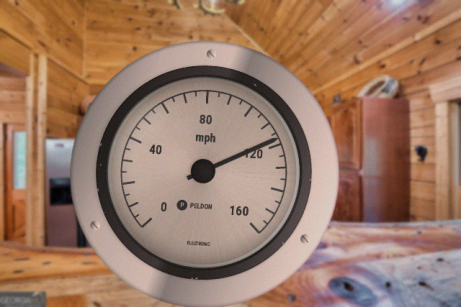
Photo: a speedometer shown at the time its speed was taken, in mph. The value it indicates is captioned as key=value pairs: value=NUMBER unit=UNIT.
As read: value=117.5 unit=mph
